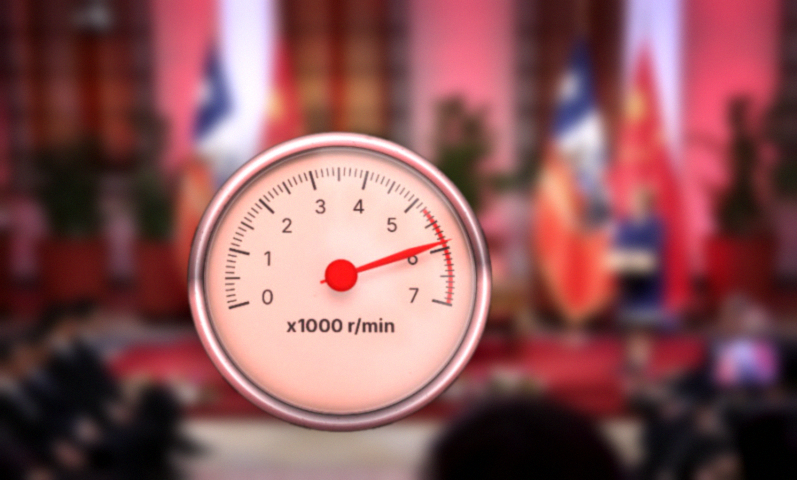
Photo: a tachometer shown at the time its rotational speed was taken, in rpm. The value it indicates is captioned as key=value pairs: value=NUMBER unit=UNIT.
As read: value=5900 unit=rpm
